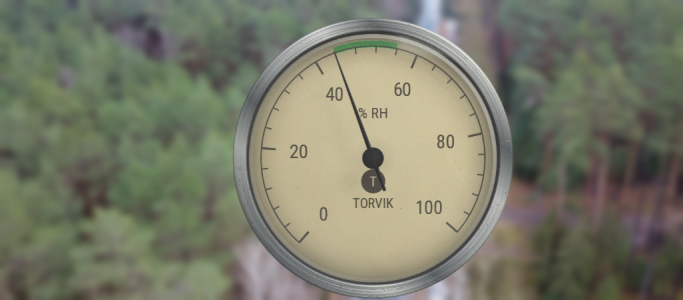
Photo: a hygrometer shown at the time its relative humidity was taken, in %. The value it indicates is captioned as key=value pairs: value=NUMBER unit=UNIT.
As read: value=44 unit=%
